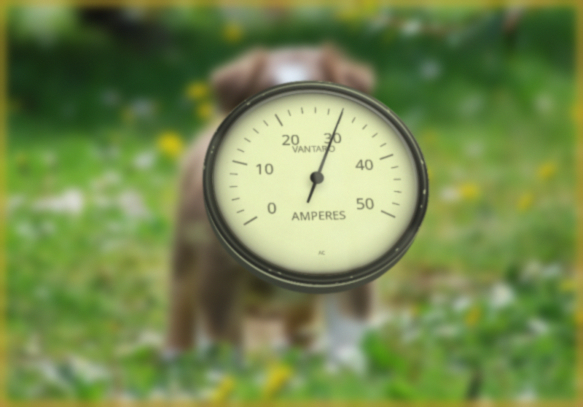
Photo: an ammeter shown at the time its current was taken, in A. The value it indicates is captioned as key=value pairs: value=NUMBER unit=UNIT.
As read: value=30 unit=A
